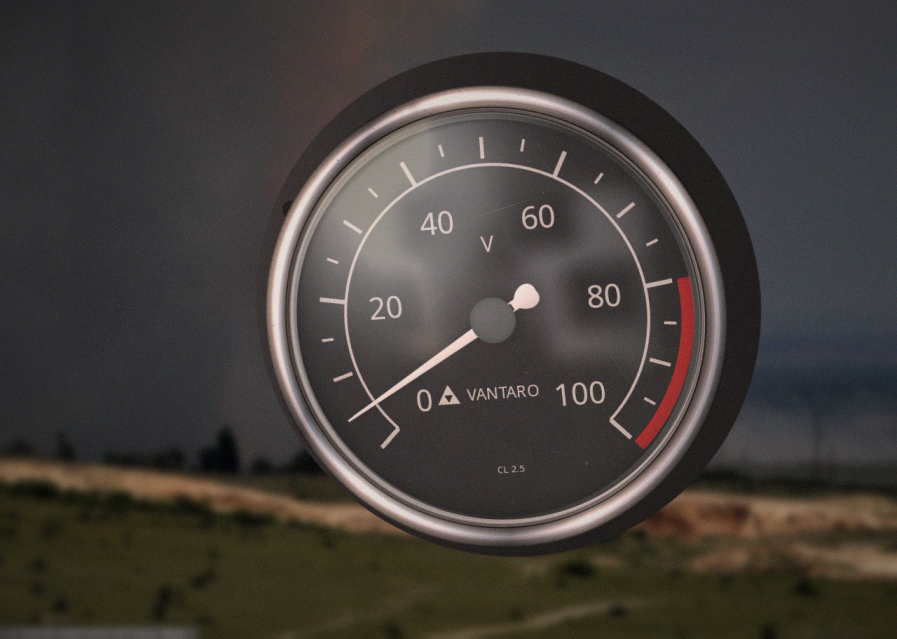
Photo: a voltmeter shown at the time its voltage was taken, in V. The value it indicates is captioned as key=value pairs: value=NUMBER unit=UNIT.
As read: value=5 unit=V
